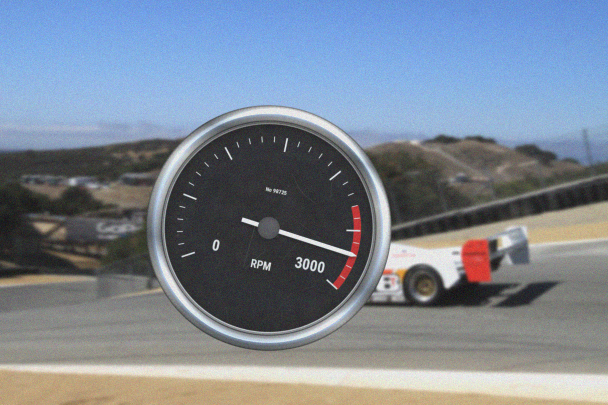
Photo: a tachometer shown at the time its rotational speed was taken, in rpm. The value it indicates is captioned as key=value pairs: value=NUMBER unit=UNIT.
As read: value=2700 unit=rpm
